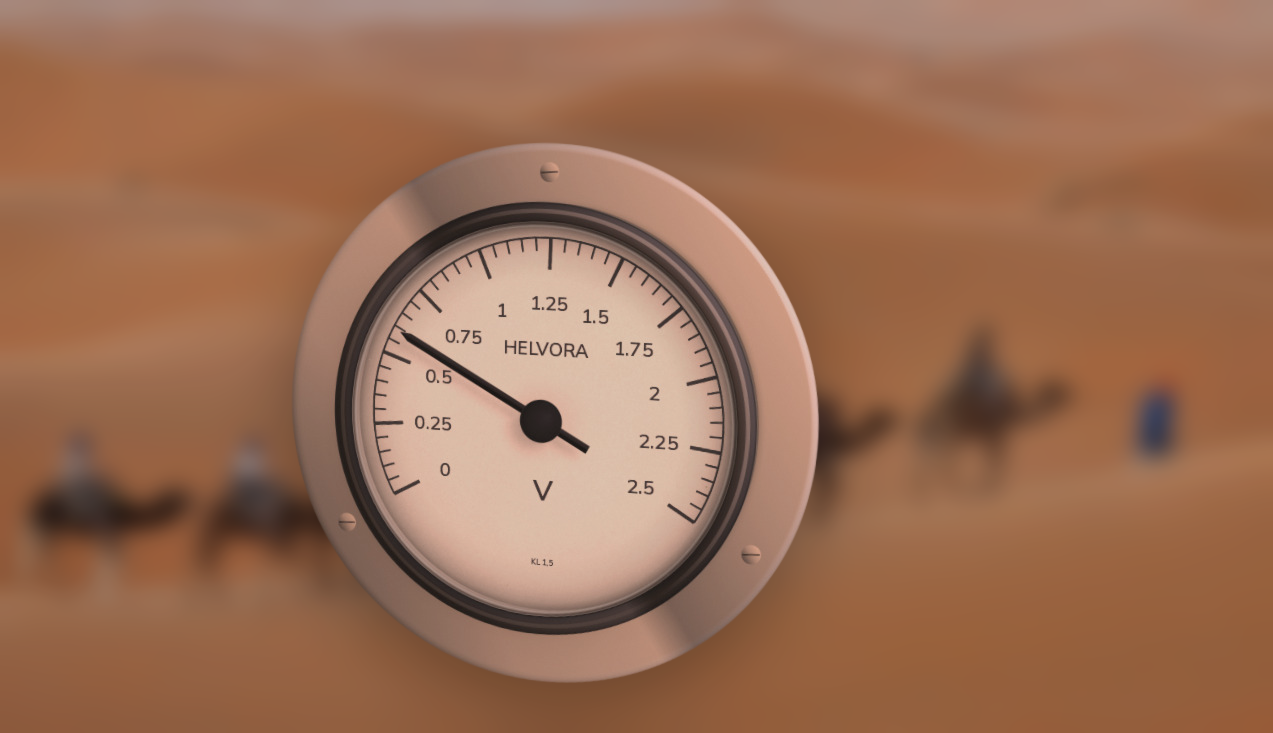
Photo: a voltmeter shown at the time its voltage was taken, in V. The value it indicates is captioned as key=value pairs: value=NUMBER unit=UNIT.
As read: value=0.6 unit=V
